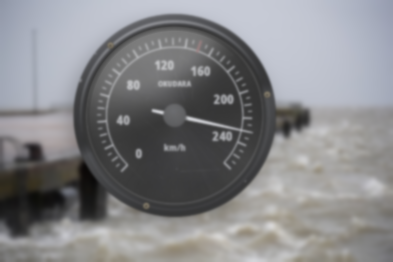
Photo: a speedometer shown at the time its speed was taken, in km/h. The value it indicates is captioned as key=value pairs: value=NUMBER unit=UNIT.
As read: value=230 unit=km/h
